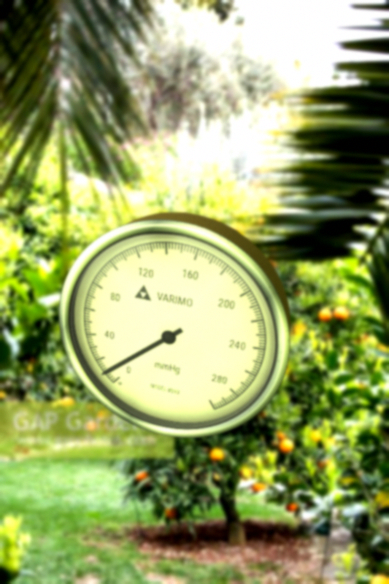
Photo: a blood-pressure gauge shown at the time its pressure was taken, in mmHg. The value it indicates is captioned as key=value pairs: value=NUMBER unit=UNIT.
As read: value=10 unit=mmHg
